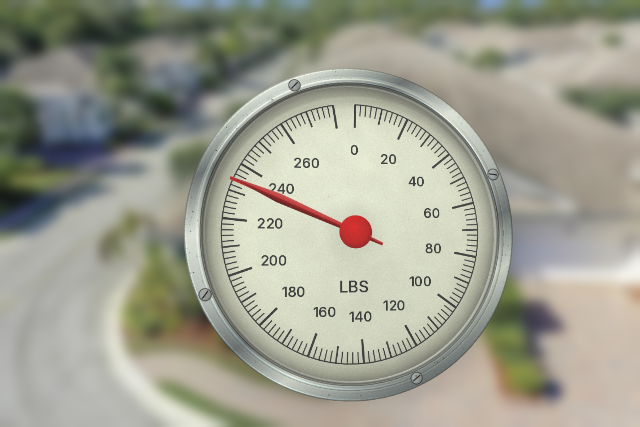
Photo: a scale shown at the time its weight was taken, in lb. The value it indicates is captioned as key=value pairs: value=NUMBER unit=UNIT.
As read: value=234 unit=lb
